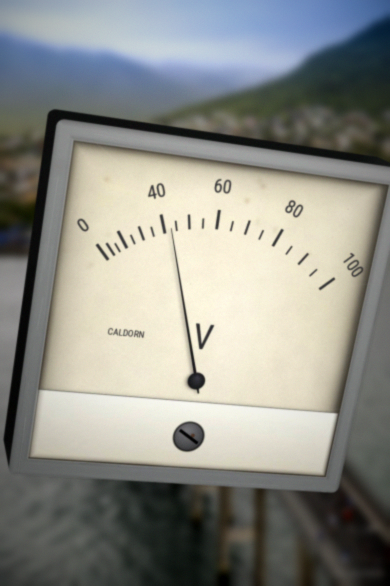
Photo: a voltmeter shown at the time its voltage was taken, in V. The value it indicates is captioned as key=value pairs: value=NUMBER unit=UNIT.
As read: value=42.5 unit=V
